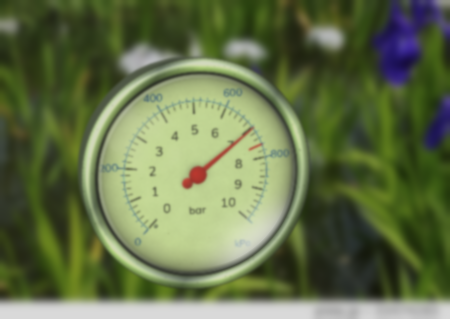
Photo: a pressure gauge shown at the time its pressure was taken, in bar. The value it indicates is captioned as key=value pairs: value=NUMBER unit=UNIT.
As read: value=7 unit=bar
